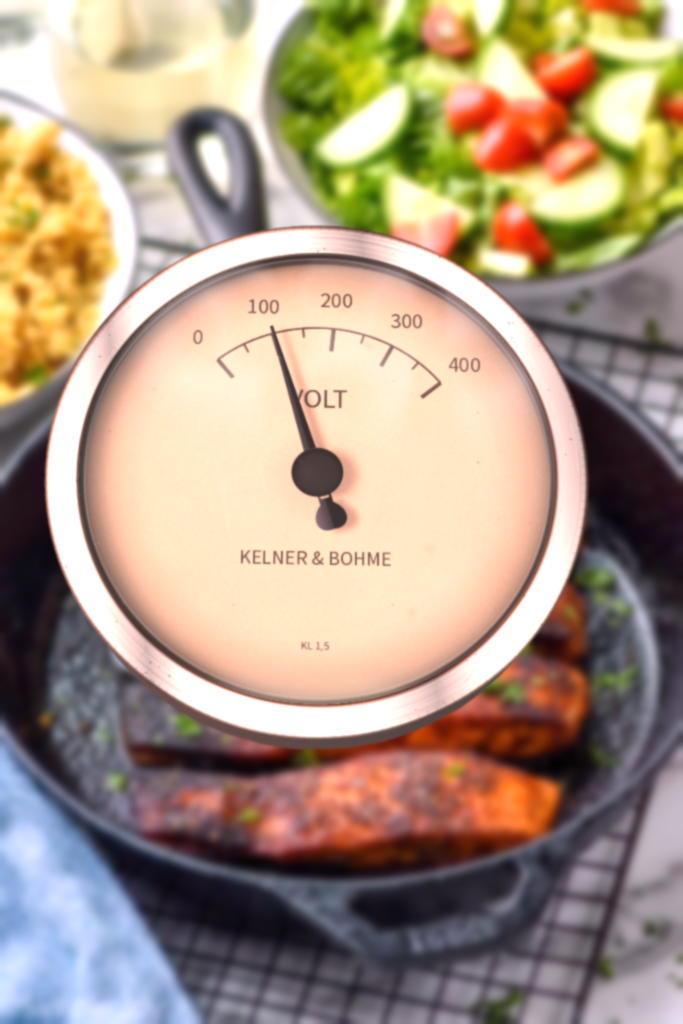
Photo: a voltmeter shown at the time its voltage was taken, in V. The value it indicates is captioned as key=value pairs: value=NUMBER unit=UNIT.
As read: value=100 unit=V
